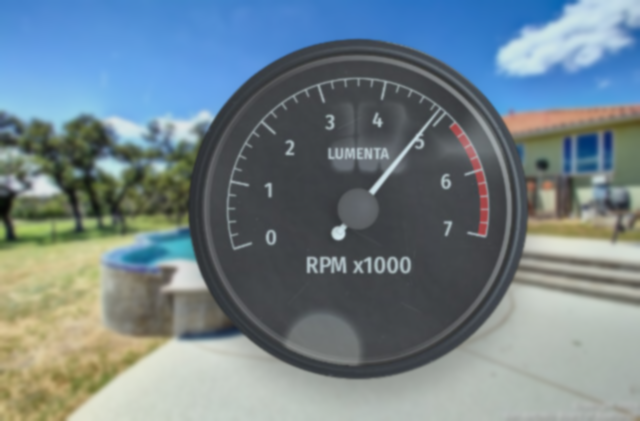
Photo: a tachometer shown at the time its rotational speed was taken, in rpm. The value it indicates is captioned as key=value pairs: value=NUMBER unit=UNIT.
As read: value=4900 unit=rpm
